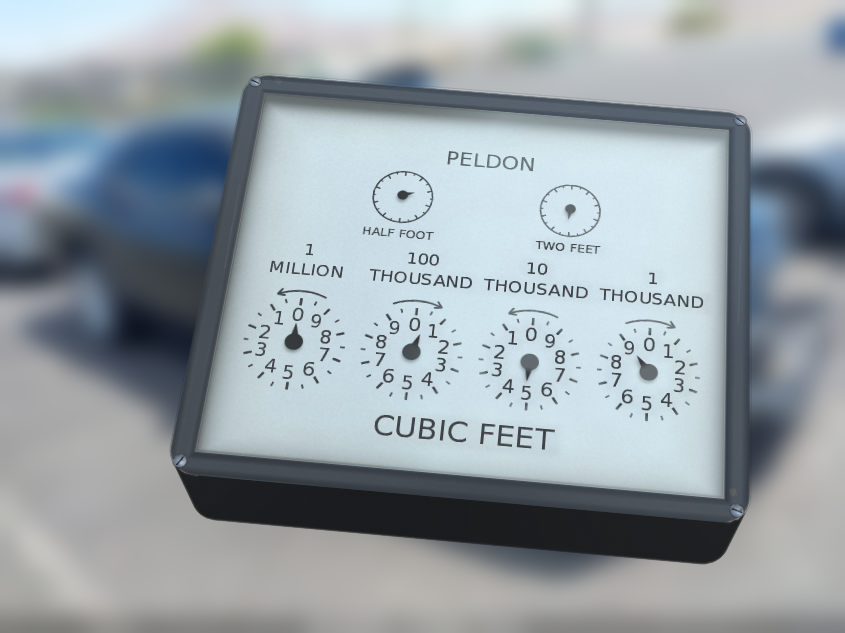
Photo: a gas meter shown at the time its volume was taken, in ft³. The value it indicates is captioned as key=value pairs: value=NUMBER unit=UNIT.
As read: value=4900 unit=ft³
